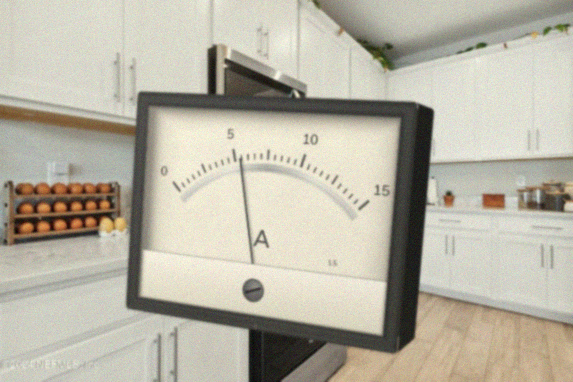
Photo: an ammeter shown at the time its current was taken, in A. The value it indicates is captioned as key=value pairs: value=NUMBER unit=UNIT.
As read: value=5.5 unit=A
